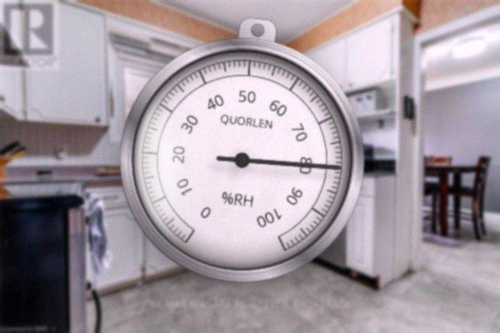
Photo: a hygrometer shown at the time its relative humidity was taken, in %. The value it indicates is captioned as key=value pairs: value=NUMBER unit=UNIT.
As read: value=80 unit=%
